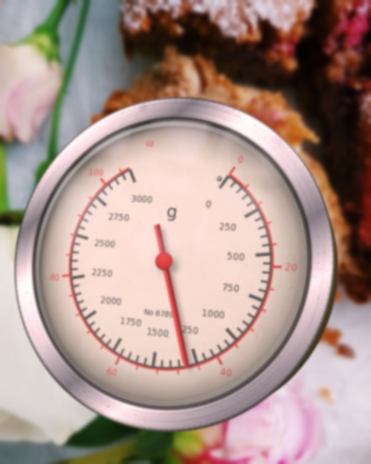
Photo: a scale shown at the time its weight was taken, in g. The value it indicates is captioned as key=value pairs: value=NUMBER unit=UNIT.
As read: value=1300 unit=g
